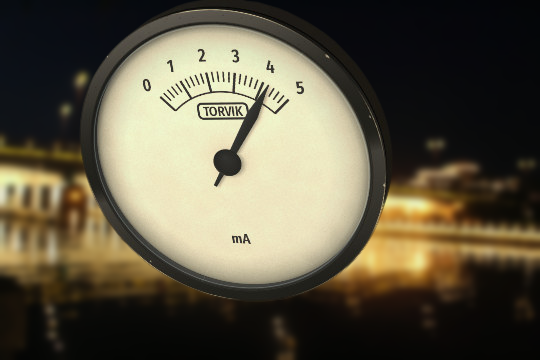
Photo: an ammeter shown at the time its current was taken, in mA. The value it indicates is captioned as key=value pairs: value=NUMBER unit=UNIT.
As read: value=4.2 unit=mA
